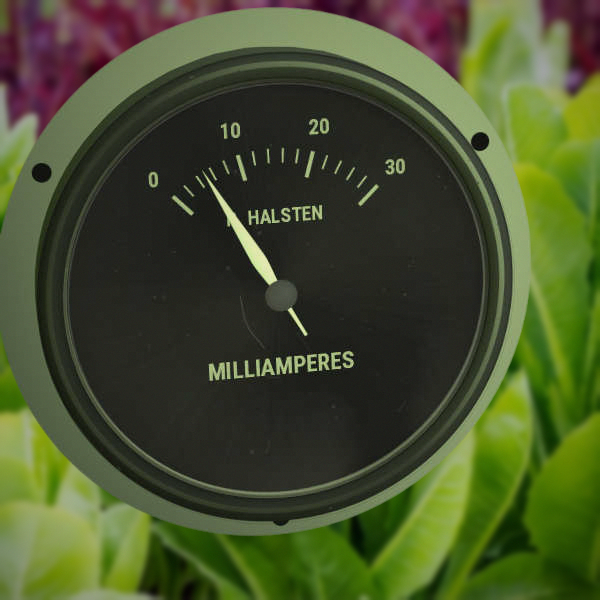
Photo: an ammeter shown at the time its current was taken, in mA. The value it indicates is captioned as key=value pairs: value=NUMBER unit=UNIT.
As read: value=5 unit=mA
